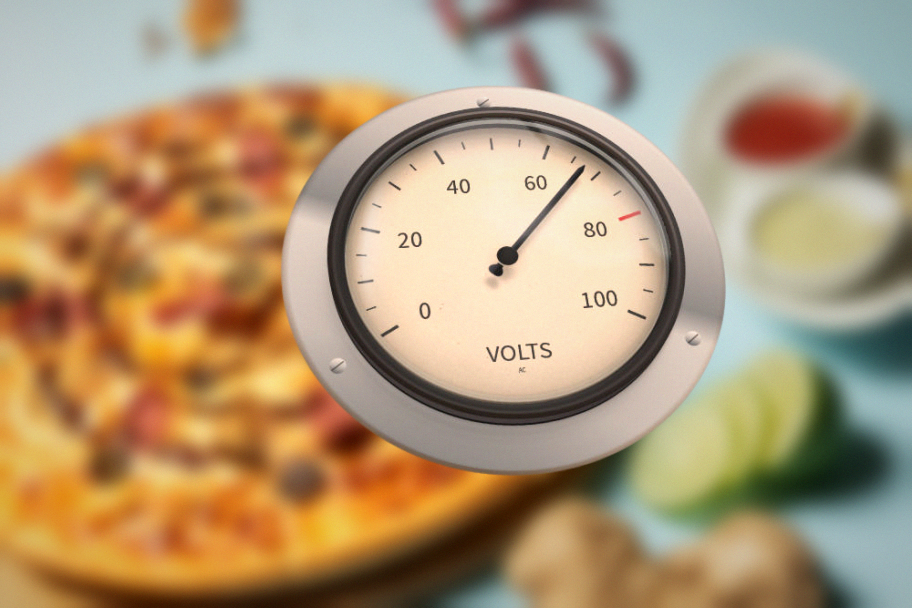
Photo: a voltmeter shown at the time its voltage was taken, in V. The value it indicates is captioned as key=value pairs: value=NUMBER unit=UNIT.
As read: value=67.5 unit=V
